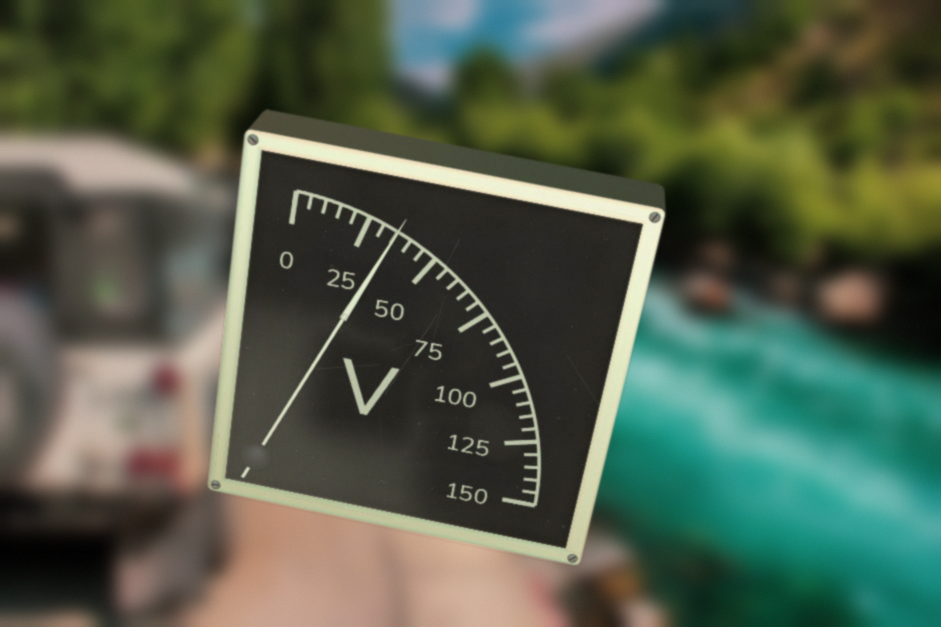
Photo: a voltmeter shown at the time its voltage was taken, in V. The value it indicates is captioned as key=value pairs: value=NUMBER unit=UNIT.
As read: value=35 unit=V
